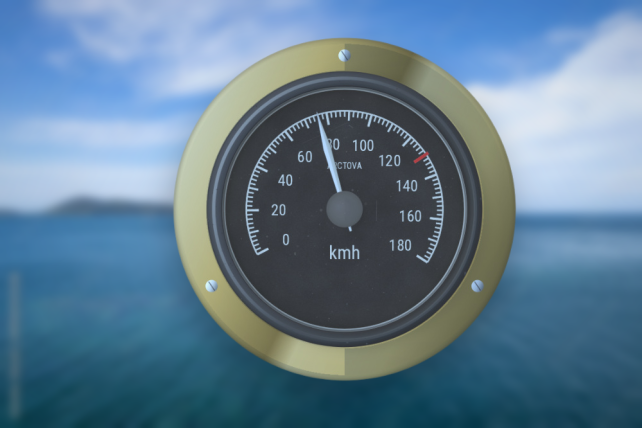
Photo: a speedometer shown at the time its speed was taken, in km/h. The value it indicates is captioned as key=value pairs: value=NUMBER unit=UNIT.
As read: value=76 unit=km/h
